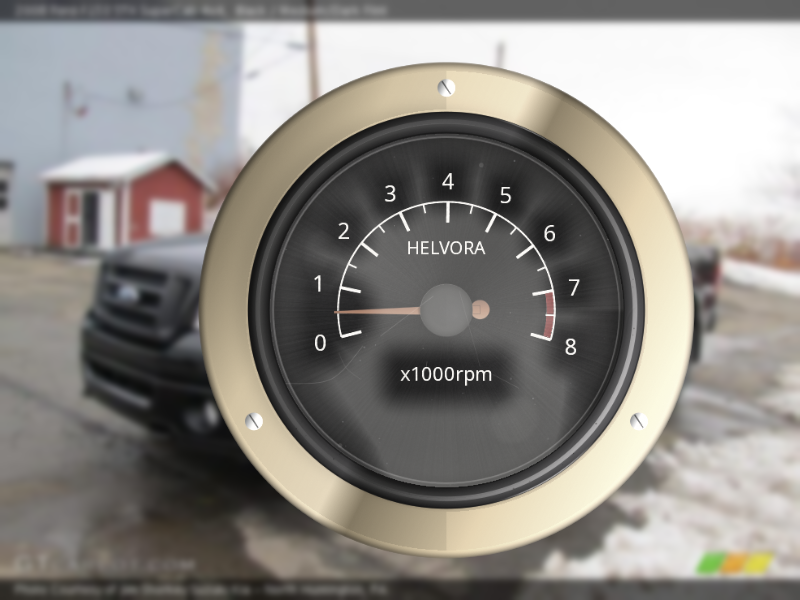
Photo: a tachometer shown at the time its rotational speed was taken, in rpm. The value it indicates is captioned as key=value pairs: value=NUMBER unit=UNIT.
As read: value=500 unit=rpm
